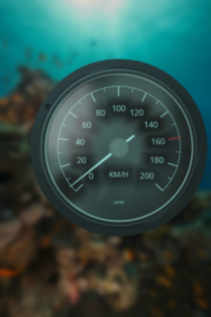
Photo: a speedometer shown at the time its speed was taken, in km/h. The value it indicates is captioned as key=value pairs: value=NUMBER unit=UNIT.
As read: value=5 unit=km/h
